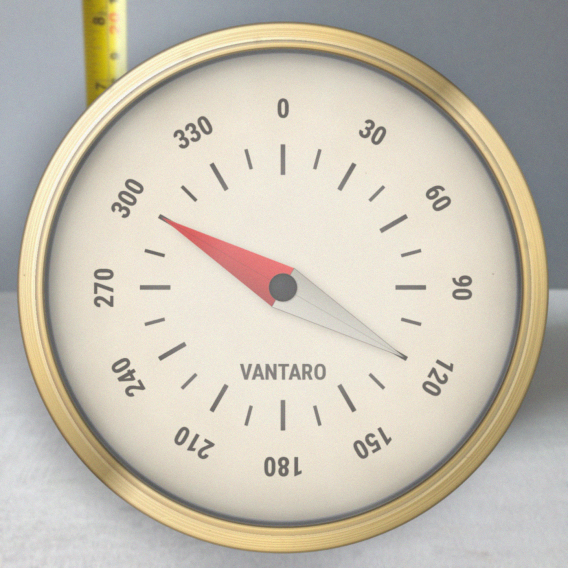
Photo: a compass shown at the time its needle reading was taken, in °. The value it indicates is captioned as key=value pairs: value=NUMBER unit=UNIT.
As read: value=300 unit=°
